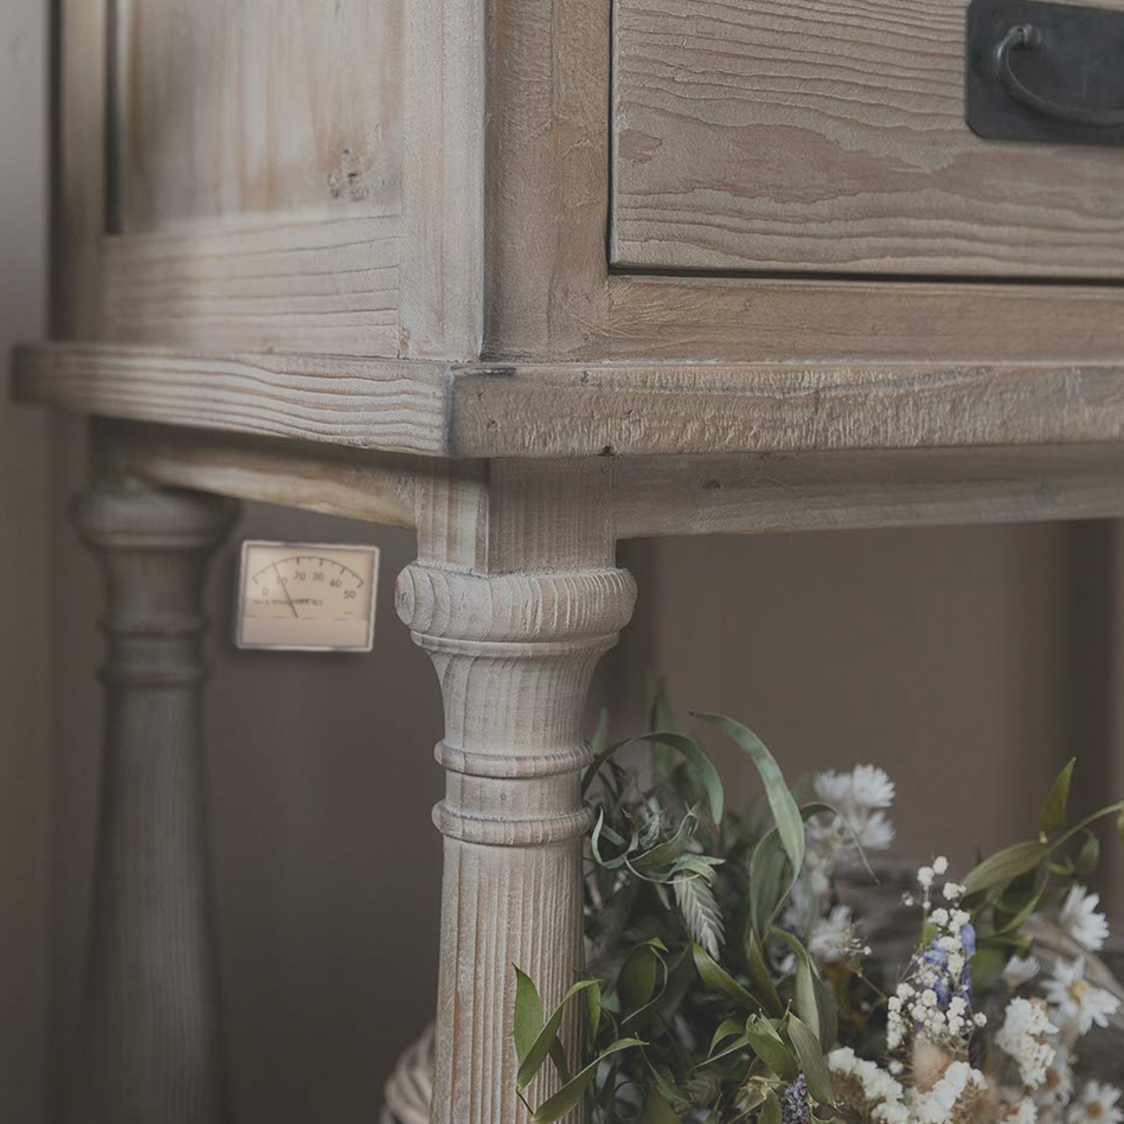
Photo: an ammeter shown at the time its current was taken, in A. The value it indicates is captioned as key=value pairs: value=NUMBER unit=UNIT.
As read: value=10 unit=A
